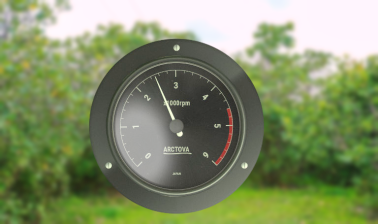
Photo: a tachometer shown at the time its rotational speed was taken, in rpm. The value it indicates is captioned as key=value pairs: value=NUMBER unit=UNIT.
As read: value=2500 unit=rpm
